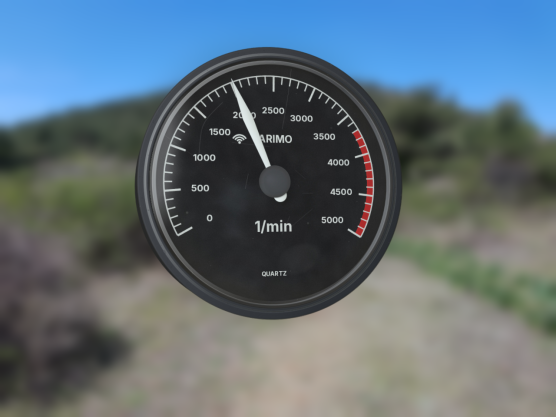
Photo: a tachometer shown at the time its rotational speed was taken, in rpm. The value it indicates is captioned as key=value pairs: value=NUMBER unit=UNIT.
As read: value=2000 unit=rpm
